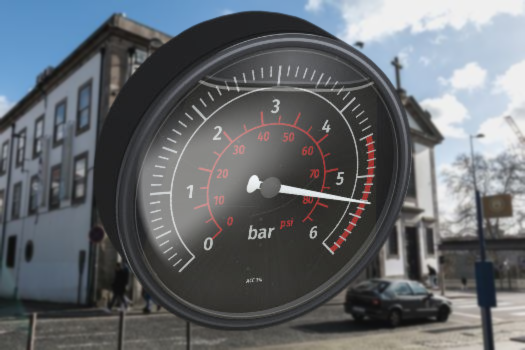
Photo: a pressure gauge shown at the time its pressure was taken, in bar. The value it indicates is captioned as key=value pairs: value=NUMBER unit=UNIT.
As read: value=5.3 unit=bar
